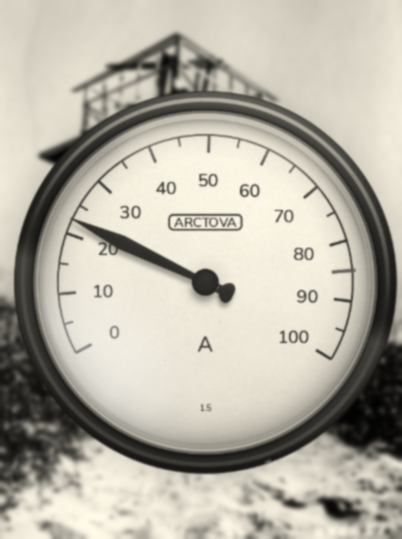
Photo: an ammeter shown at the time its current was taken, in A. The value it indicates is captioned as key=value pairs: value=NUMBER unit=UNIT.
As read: value=22.5 unit=A
